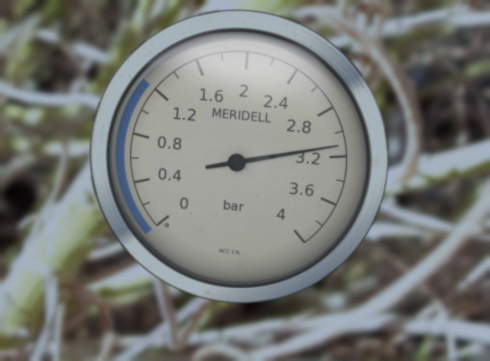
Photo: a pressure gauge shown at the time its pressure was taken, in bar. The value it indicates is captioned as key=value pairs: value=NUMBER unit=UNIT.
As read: value=3.1 unit=bar
